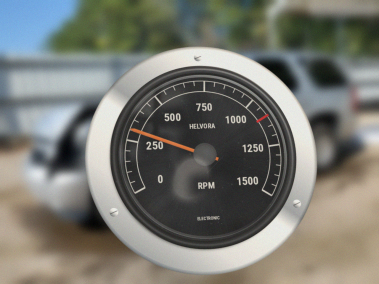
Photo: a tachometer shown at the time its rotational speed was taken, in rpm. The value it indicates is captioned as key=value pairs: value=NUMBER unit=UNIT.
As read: value=300 unit=rpm
